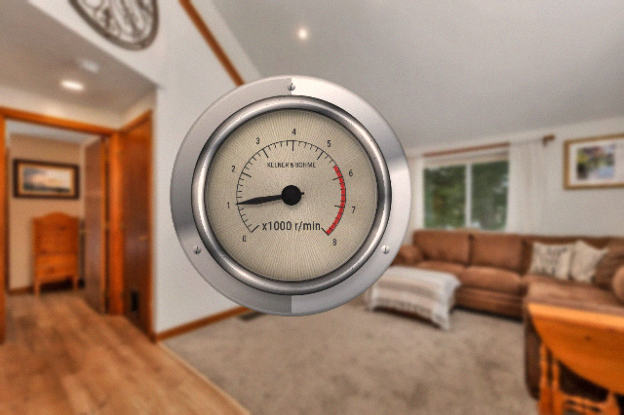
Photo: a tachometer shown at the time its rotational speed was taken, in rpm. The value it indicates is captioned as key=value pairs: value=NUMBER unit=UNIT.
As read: value=1000 unit=rpm
